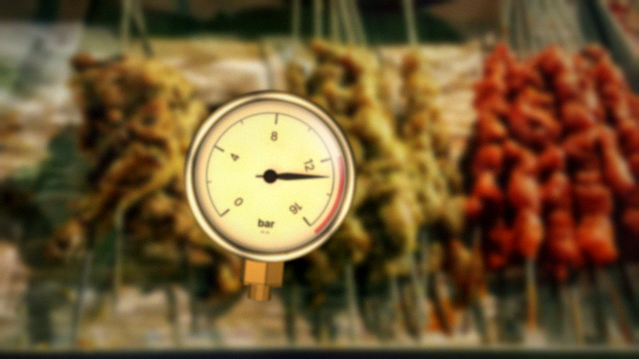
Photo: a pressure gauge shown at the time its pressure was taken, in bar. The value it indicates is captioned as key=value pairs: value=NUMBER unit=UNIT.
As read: value=13 unit=bar
